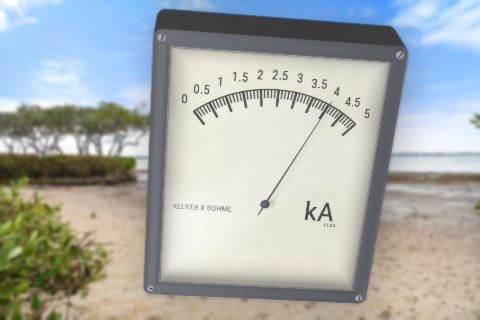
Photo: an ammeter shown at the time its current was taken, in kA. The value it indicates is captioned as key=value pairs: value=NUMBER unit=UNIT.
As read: value=4 unit=kA
